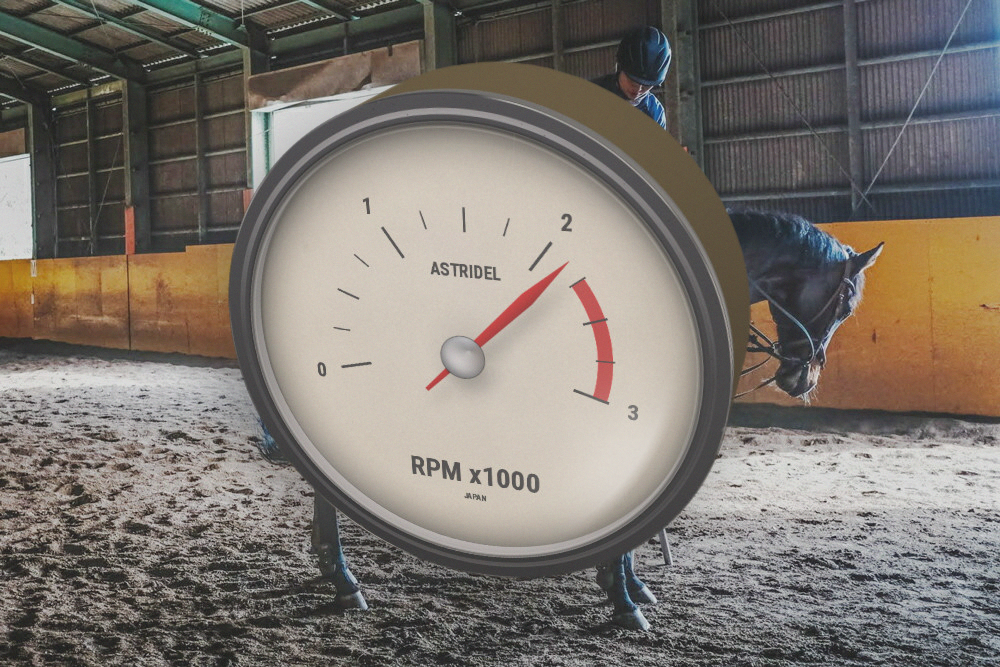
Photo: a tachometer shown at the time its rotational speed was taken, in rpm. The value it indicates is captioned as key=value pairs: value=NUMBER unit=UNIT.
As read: value=2125 unit=rpm
